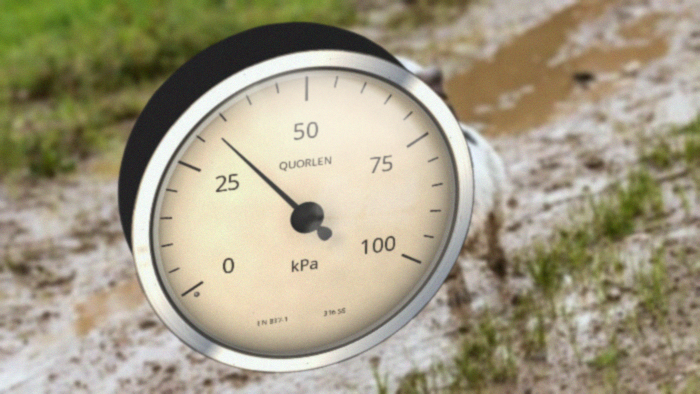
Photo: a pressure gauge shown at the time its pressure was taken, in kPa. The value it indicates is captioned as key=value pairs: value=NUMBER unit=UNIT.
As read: value=32.5 unit=kPa
